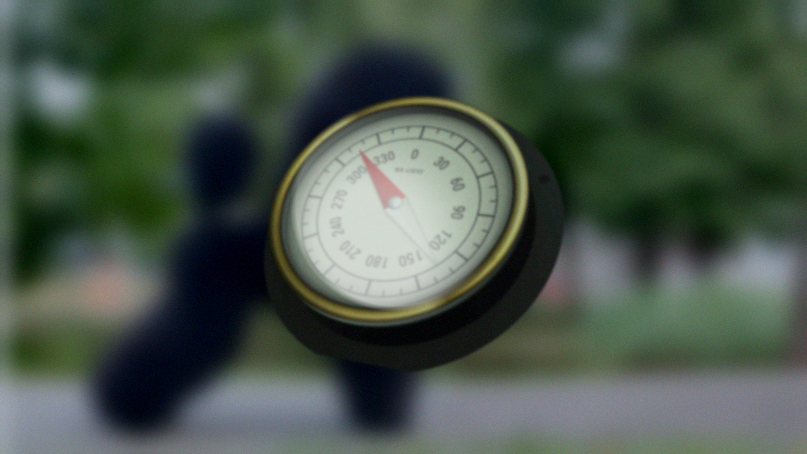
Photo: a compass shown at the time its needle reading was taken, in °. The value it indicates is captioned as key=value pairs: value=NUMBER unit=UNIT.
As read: value=315 unit=°
